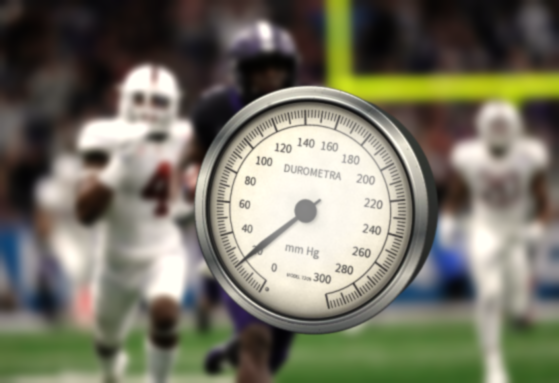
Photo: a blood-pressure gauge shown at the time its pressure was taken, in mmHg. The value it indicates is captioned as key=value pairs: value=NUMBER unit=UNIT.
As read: value=20 unit=mmHg
